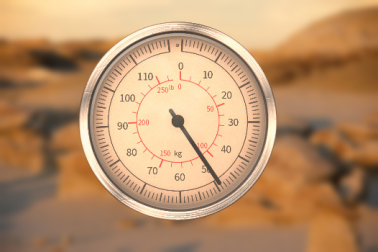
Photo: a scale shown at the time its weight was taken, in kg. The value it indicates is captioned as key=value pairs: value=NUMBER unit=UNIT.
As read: value=49 unit=kg
